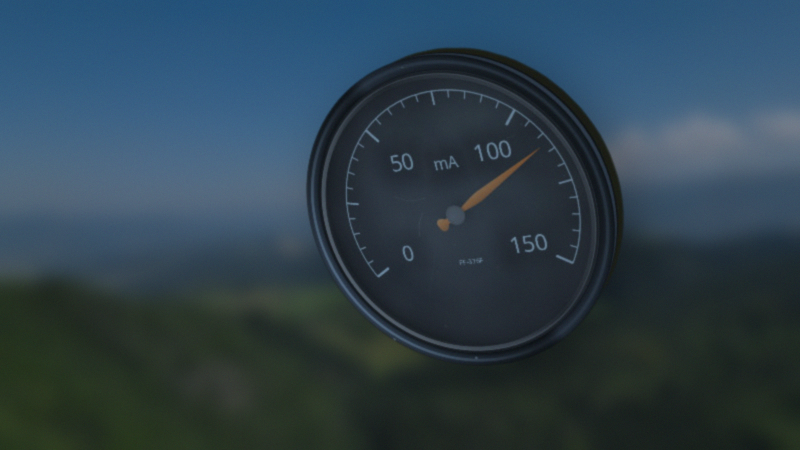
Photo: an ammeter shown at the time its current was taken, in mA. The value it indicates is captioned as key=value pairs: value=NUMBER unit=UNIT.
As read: value=112.5 unit=mA
